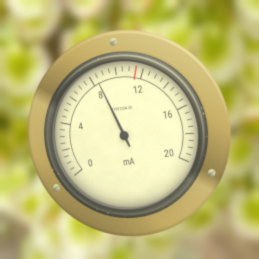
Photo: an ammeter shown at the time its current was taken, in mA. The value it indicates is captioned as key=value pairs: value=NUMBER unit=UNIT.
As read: value=8.5 unit=mA
